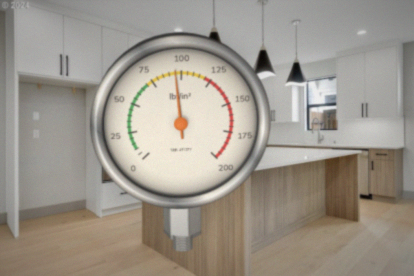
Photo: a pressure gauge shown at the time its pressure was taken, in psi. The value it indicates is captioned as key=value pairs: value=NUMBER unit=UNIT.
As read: value=95 unit=psi
